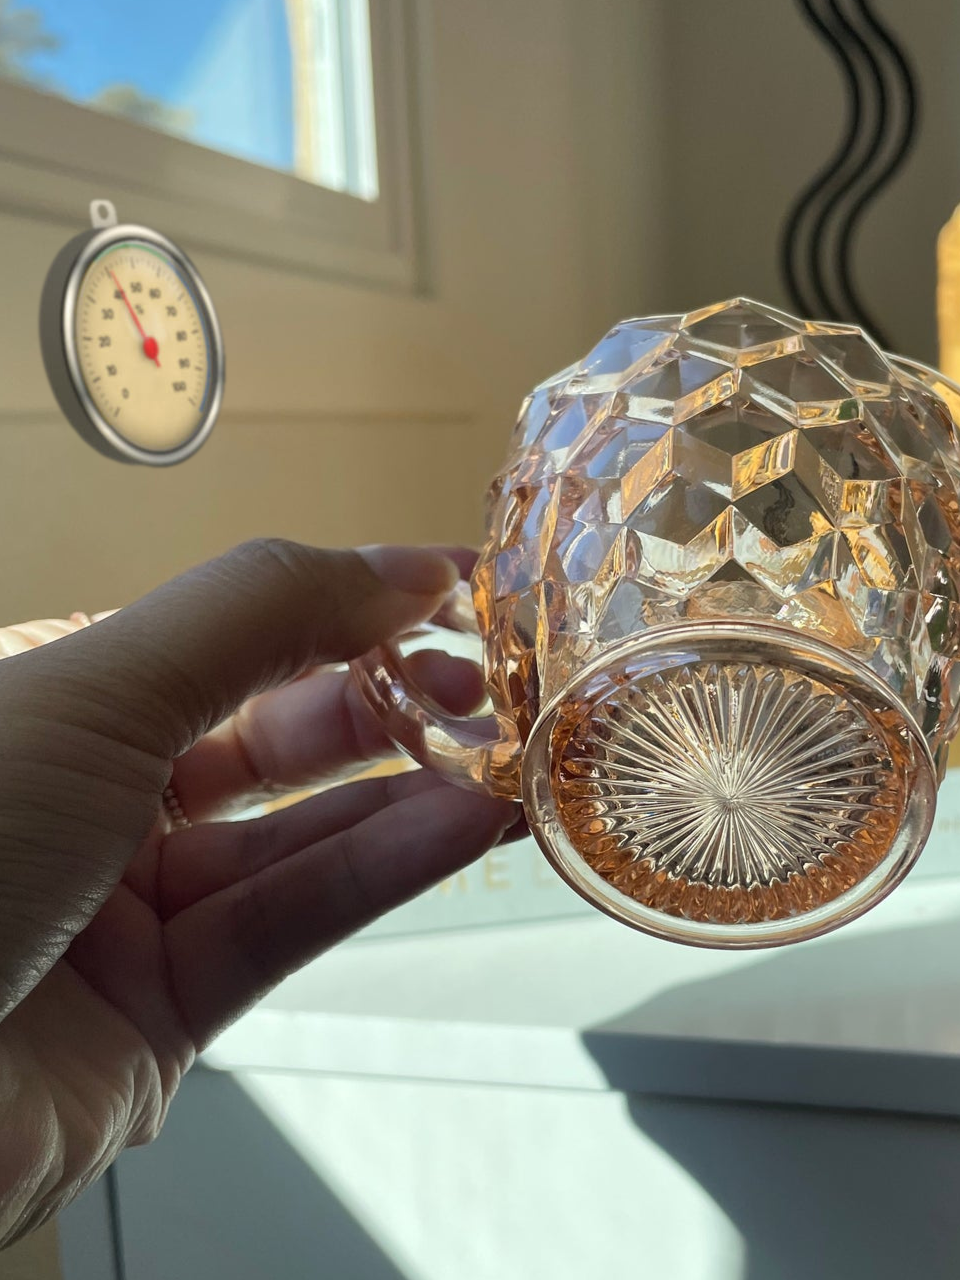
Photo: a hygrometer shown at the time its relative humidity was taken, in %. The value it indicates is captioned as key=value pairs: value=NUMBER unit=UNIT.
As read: value=40 unit=%
